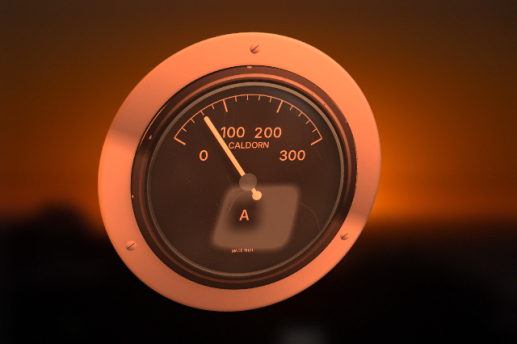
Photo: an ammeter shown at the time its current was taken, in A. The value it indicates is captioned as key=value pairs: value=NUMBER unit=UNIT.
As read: value=60 unit=A
